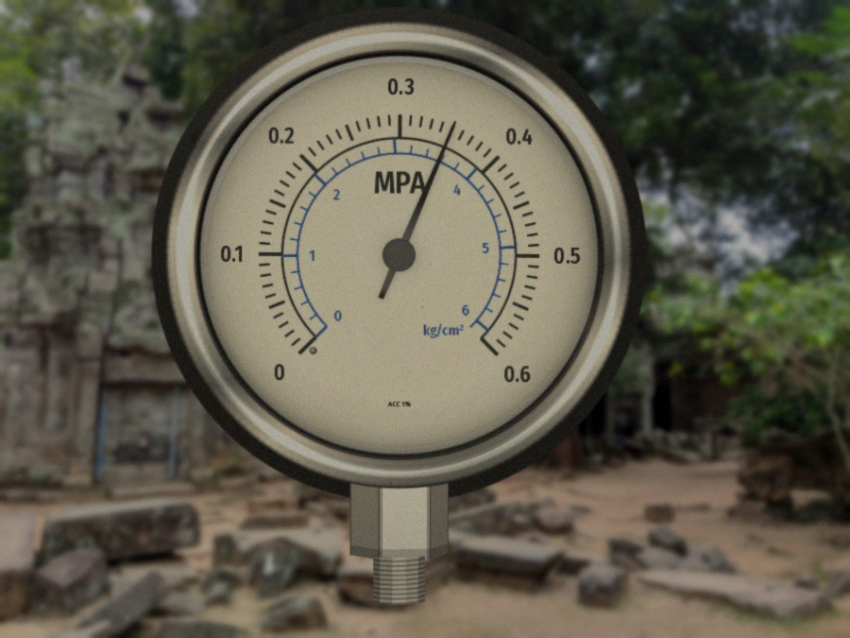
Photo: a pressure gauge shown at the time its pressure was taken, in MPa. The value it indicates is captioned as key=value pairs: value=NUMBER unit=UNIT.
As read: value=0.35 unit=MPa
